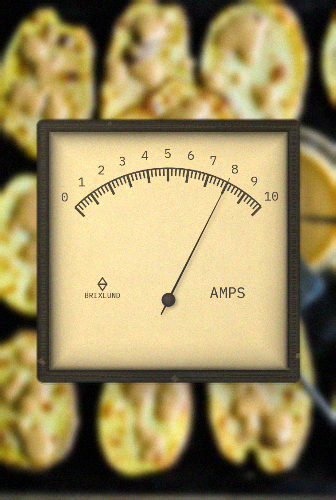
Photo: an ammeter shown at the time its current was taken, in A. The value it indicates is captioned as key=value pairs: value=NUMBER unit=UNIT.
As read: value=8 unit=A
